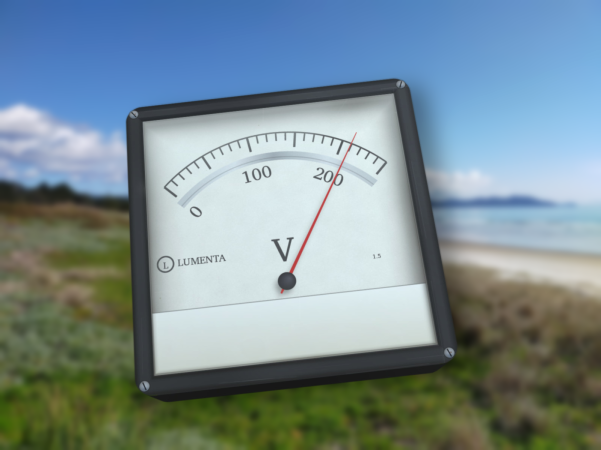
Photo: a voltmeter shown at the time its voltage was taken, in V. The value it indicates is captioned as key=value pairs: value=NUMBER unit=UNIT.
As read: value=210 unit=V
